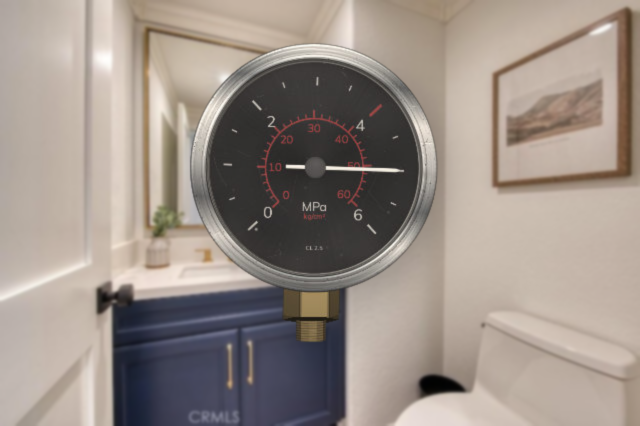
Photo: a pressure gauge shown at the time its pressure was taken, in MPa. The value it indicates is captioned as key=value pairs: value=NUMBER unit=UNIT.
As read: value=5 unit=MPa
